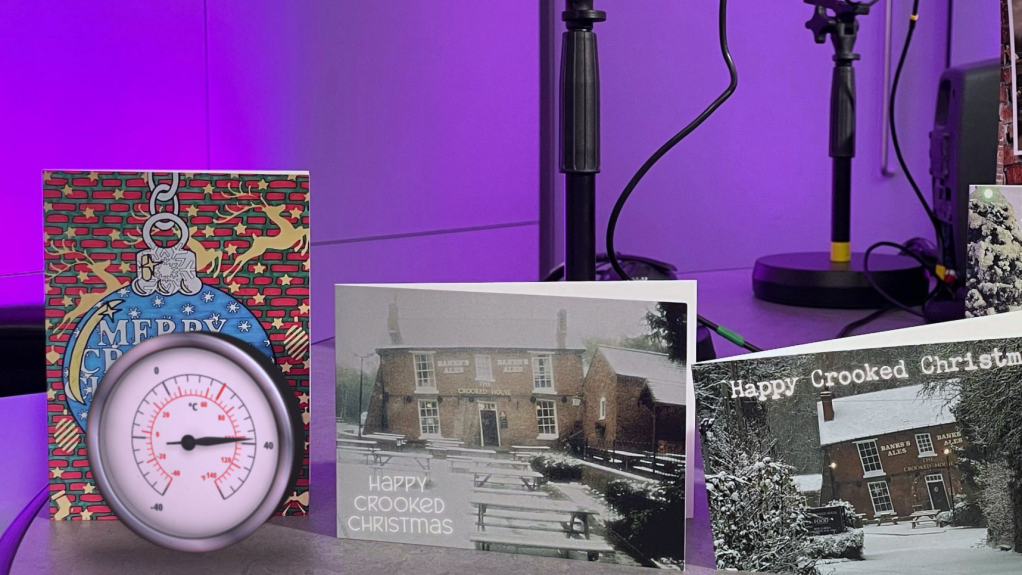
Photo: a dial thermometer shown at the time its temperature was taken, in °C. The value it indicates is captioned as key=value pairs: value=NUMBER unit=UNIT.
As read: value=38 unit=°C
